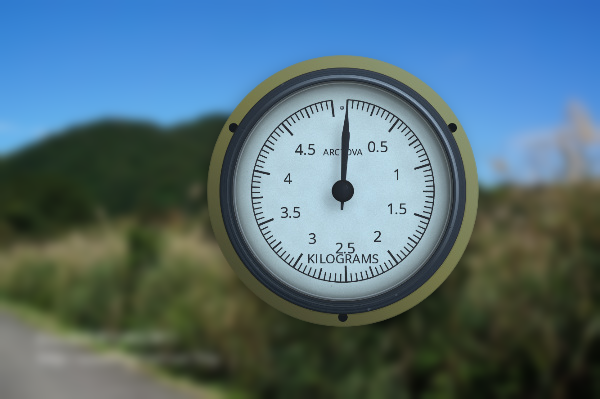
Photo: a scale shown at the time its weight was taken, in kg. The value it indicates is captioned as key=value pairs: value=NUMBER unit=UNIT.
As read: value=0 unit=kg
